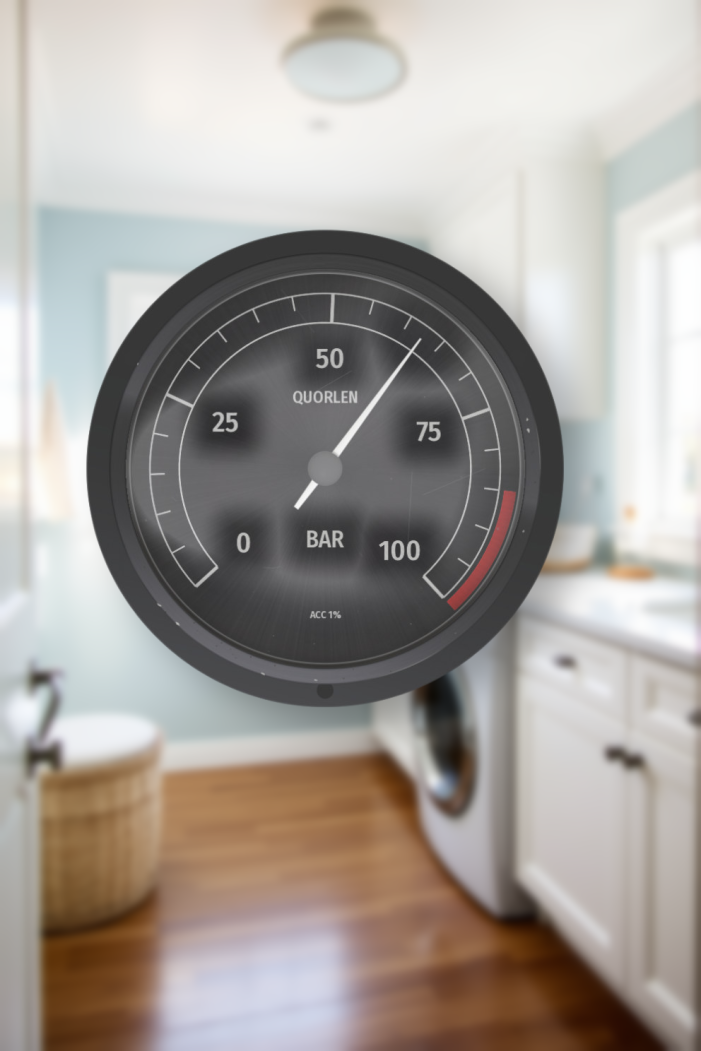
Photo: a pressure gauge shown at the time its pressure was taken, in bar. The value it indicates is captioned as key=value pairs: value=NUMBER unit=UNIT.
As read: value=62.5 unit=bar
